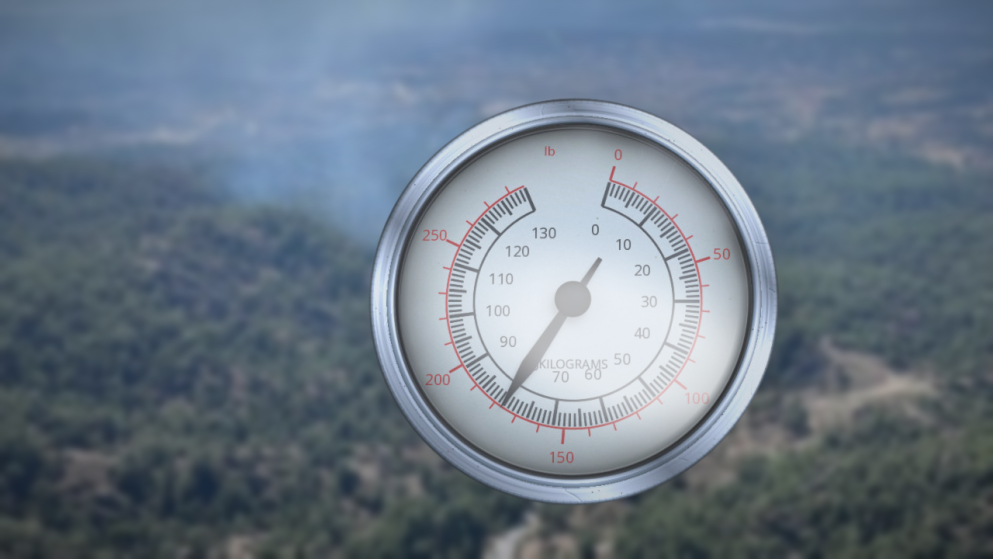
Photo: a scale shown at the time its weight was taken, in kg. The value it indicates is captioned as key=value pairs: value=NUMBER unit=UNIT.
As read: value=80 unit=kg
